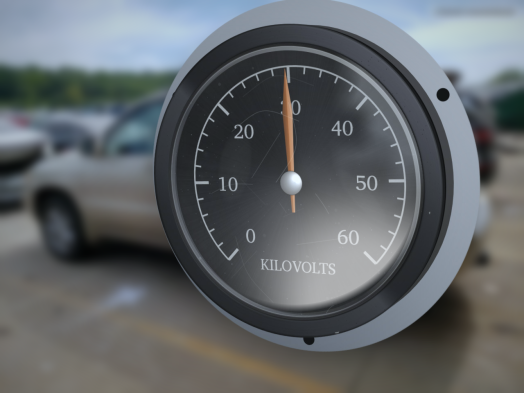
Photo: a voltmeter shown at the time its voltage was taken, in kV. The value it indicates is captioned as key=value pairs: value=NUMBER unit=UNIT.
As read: value=30 unit=kV
